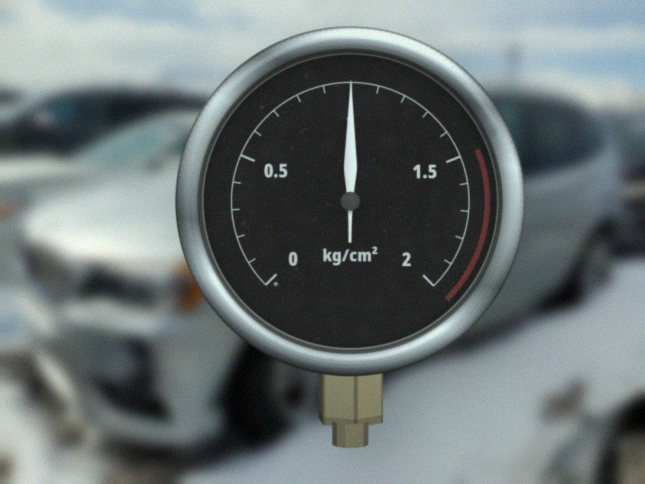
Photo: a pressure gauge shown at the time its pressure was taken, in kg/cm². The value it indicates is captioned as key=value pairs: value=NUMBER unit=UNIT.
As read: value=1 unit=kg/cm²
